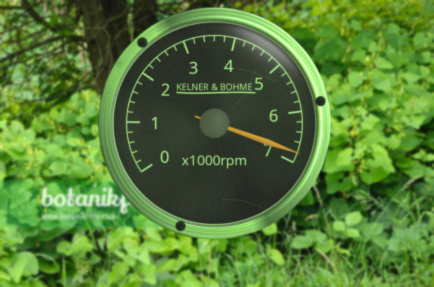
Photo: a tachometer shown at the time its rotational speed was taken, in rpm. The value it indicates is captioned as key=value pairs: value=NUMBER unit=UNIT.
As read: value=6800 unit=rpm
